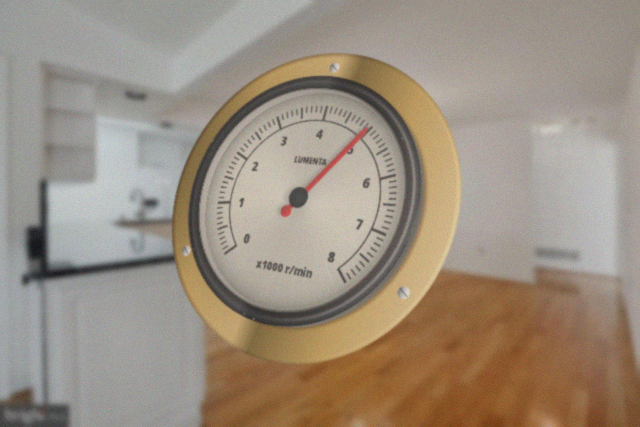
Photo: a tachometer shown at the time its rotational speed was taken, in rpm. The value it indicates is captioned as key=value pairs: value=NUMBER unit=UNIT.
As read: value=5000 unit=rpm
